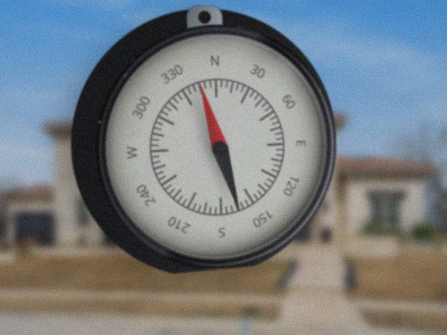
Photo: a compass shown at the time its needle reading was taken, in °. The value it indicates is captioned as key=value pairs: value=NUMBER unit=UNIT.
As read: value=345 unit=°
